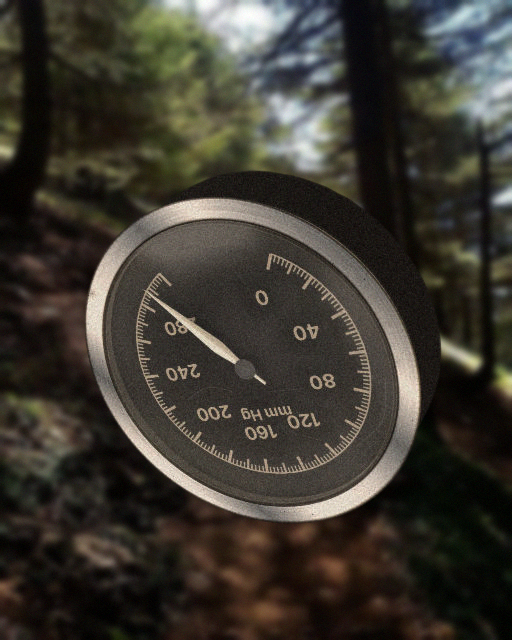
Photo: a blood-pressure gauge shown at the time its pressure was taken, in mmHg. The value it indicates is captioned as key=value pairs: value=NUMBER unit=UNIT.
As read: value=290 unit=mmHg
